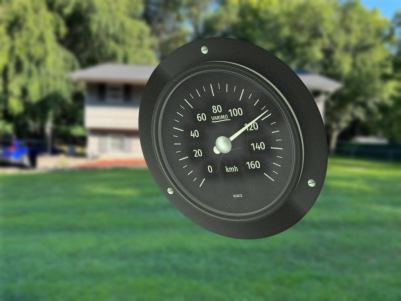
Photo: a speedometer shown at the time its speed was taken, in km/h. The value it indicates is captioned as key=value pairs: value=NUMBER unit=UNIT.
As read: value=117.5 unit=km/h
